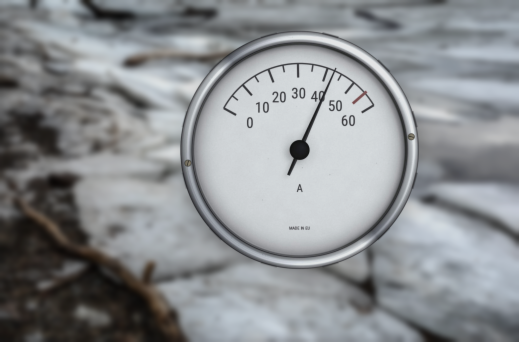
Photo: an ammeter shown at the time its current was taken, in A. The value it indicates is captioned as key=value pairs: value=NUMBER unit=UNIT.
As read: value=42.5 unit=A
